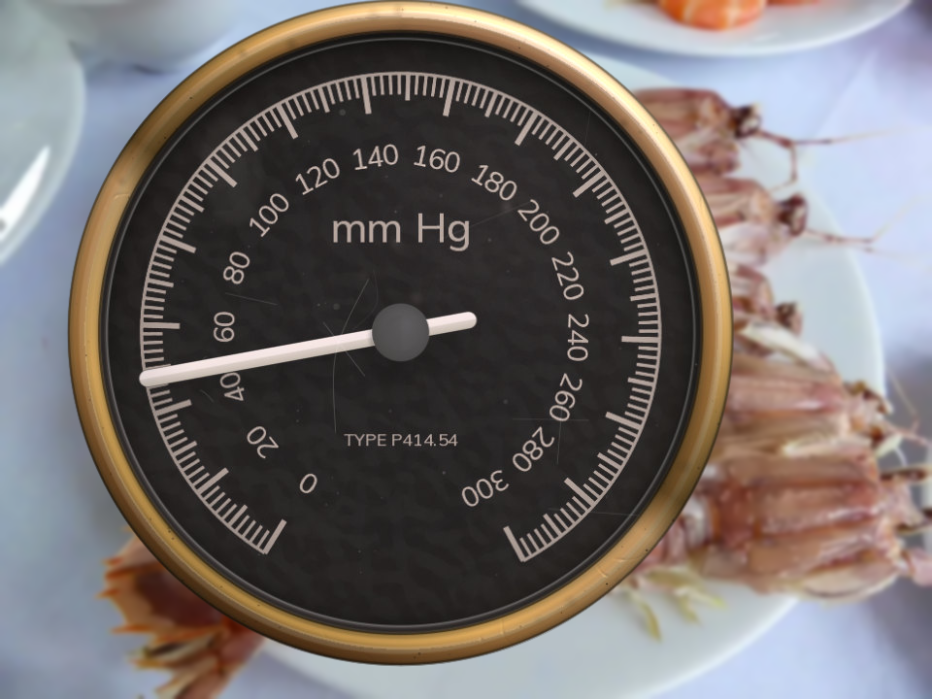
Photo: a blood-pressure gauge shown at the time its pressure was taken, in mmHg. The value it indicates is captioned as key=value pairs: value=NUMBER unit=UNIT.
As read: value=48 unit=mmHg
